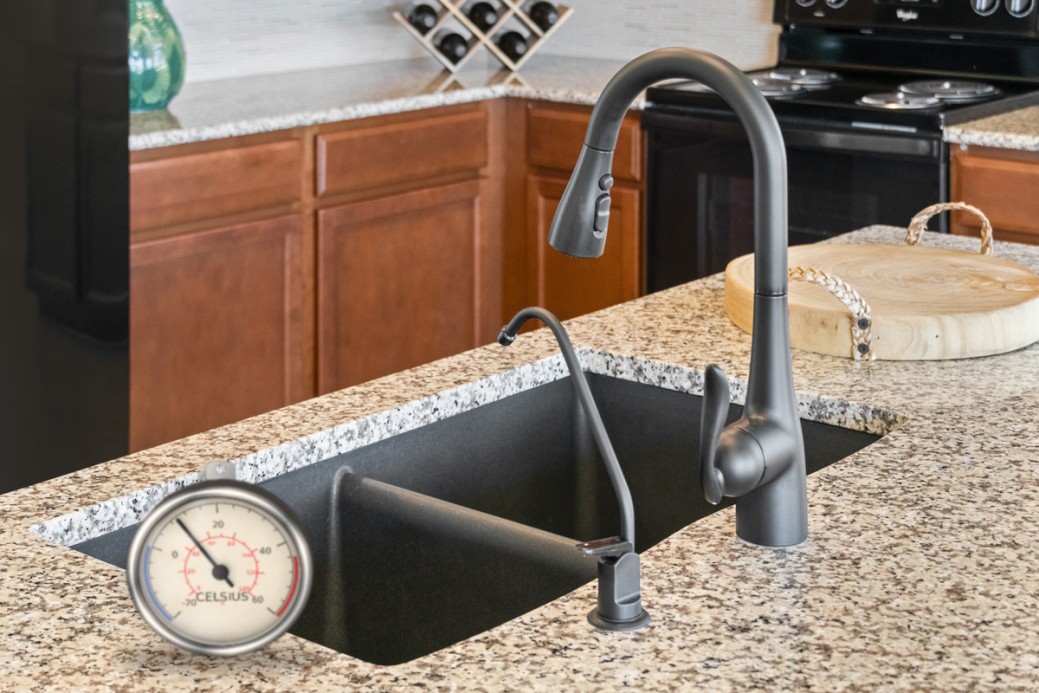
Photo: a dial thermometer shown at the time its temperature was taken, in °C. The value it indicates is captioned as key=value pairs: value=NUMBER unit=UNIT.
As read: value=10 unit=°C
